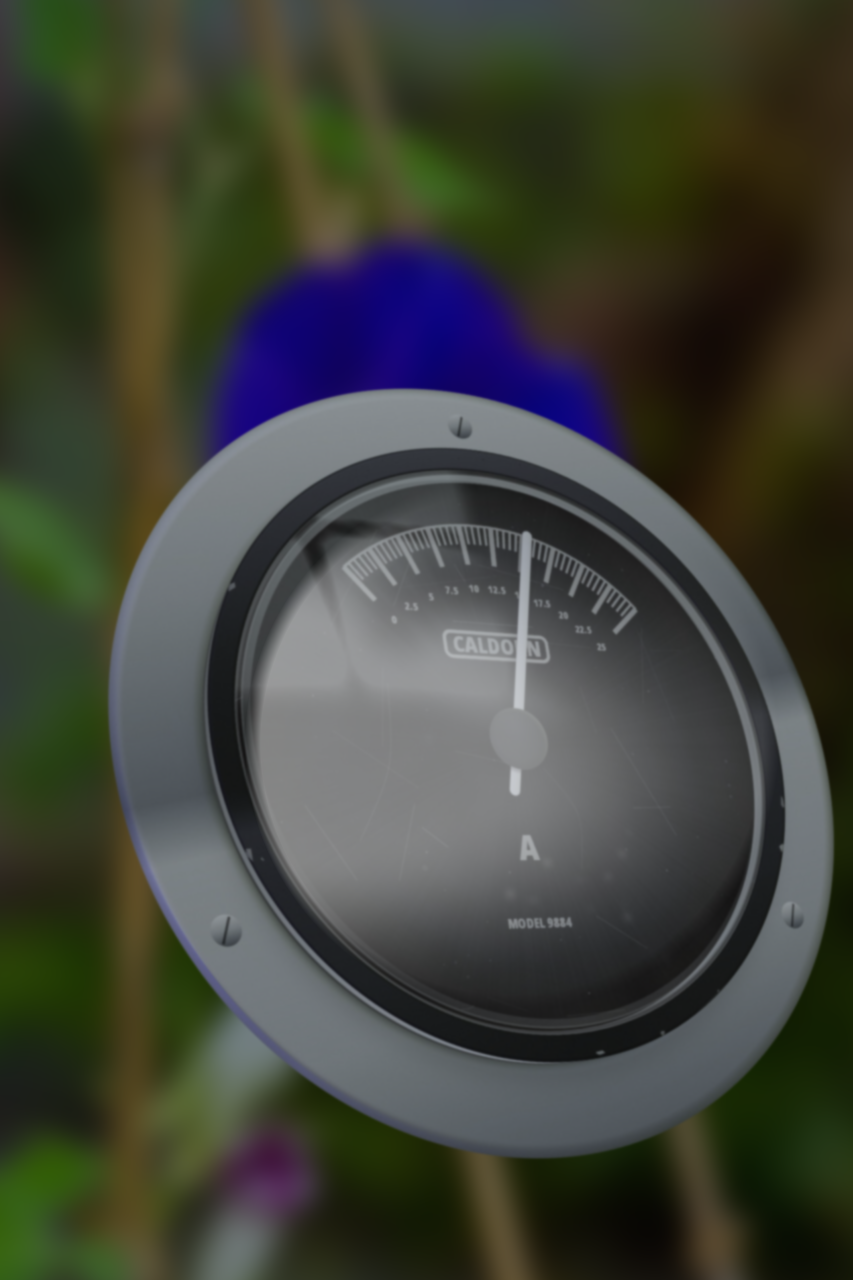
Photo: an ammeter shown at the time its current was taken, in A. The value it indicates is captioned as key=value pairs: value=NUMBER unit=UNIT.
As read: value=15 unit=A
